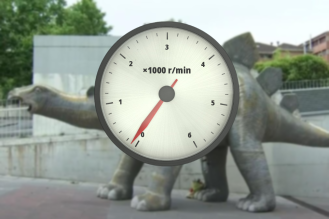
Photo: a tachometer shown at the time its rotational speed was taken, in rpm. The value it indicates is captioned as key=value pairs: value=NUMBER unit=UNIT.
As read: value=100 unit=rpm
